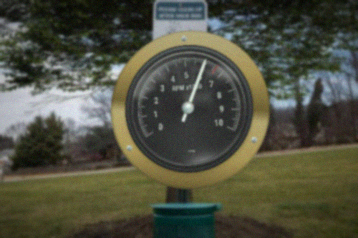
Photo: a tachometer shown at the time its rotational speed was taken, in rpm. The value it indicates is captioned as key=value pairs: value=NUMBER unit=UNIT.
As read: value=6000 unit=rpm
